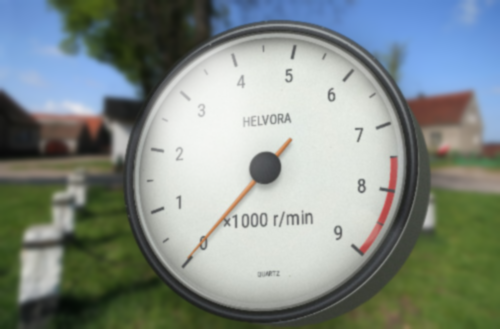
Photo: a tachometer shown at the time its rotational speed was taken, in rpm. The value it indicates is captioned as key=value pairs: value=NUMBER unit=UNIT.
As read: value=0 unit=rpm
